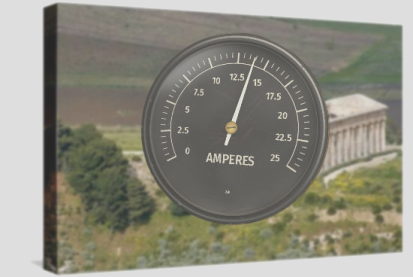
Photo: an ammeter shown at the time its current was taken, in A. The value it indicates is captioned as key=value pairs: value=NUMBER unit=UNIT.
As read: value=14 unit=A
